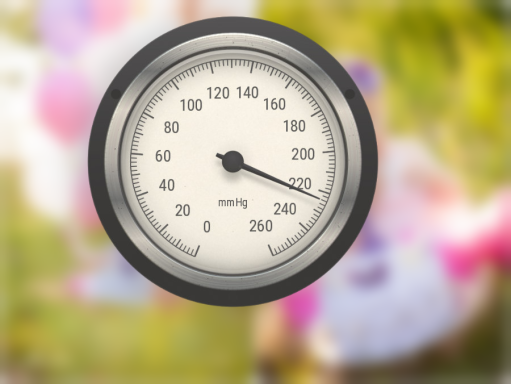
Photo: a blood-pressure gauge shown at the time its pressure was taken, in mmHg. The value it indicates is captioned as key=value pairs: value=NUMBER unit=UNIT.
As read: value=224 unit=mmHg
